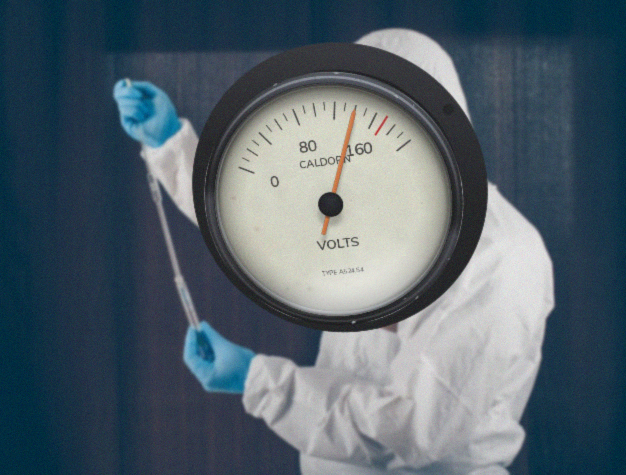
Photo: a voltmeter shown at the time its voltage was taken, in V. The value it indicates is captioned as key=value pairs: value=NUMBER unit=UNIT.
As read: value=140 unit=V
